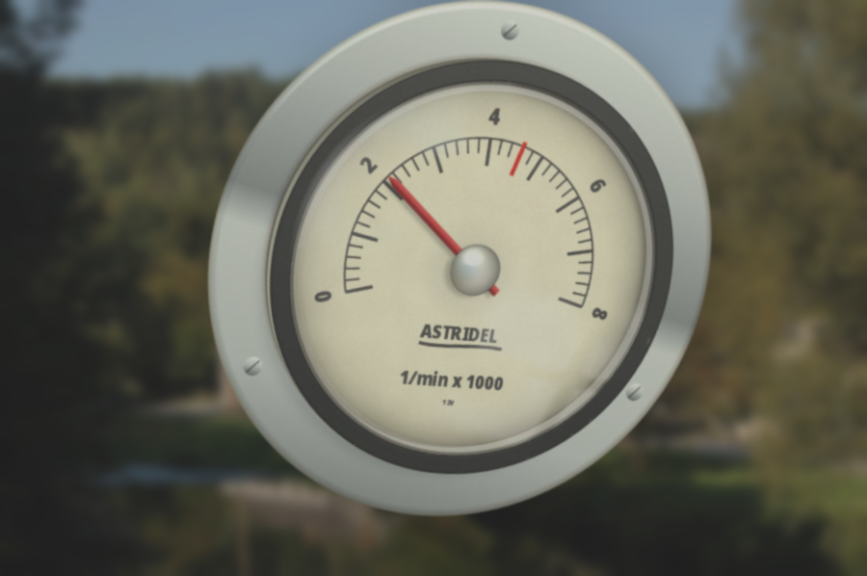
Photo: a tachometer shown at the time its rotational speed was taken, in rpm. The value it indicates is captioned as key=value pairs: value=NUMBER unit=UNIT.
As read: value=2100 unit=rpm
